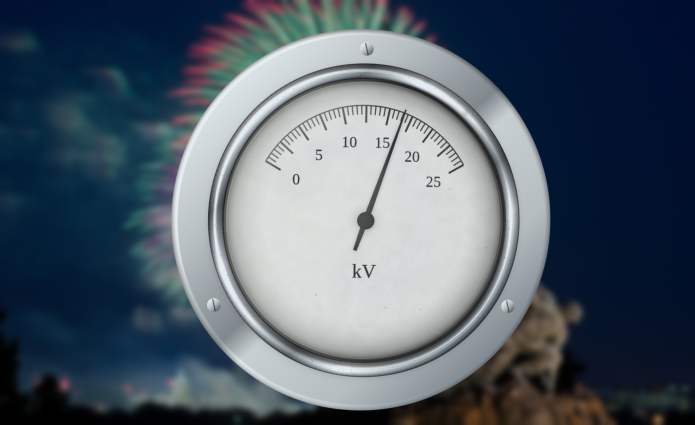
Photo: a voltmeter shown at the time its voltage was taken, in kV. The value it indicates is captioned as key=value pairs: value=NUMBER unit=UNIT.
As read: value=16.5 unit=kV
